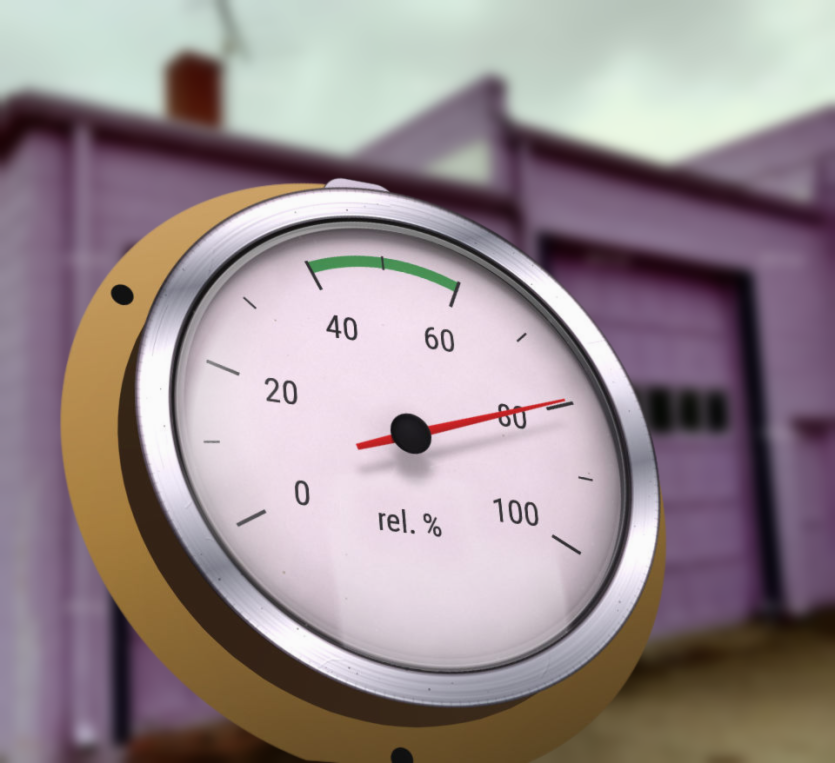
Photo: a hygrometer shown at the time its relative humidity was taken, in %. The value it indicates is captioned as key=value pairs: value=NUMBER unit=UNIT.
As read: value=80 unit=%
